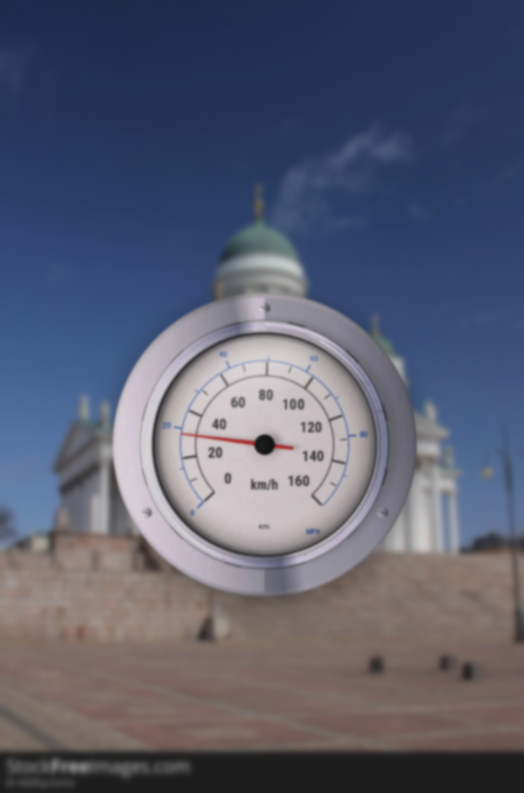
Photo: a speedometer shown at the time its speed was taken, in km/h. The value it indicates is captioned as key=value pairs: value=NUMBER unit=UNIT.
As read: value=30 unit=km/h
